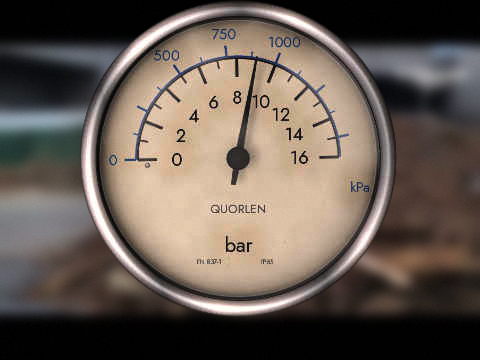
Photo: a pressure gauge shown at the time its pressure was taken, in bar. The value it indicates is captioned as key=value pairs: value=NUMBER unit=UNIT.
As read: value=9 unit=bar
